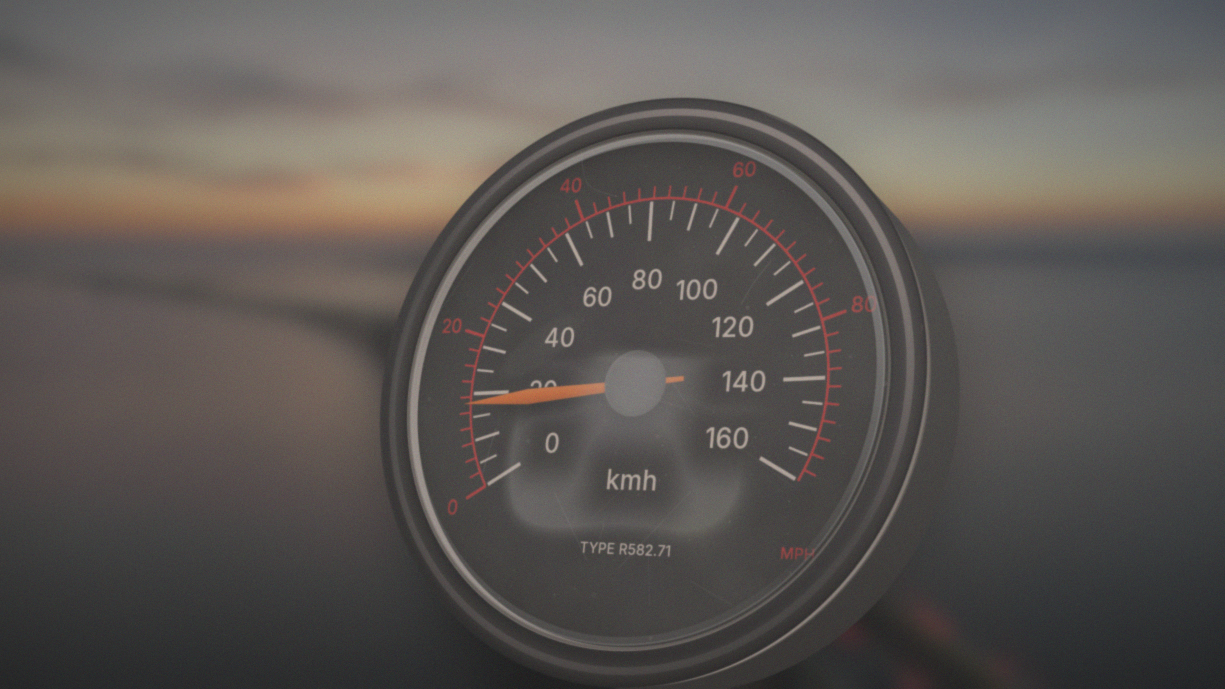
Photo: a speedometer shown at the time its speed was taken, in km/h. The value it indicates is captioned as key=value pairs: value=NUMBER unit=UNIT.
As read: value=17.5 unit=km/h
